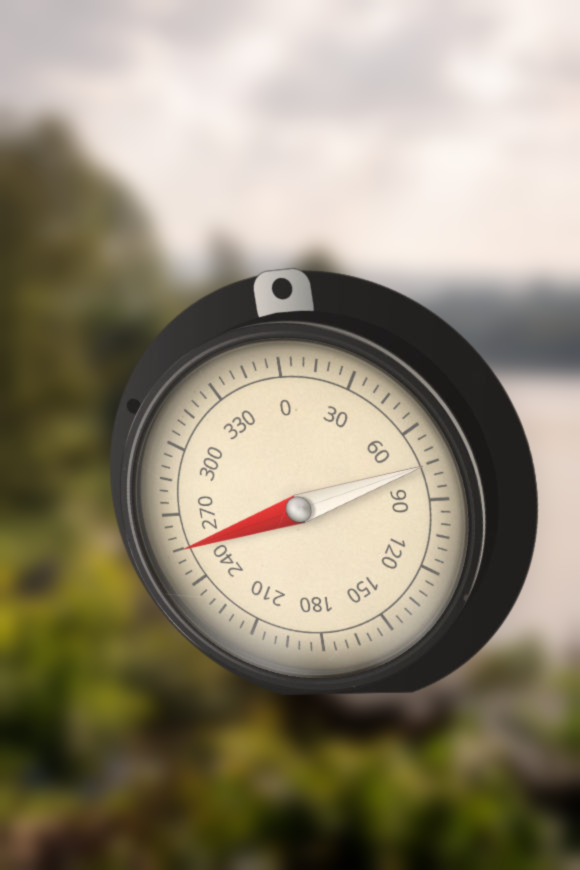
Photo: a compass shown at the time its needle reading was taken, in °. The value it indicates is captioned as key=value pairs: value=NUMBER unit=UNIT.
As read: value=255 unit=°
